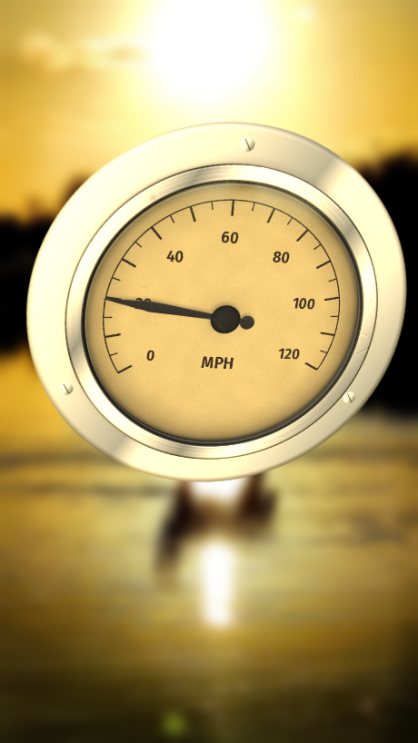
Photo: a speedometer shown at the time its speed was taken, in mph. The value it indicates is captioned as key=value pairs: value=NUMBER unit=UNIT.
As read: value=20 unit=mph
